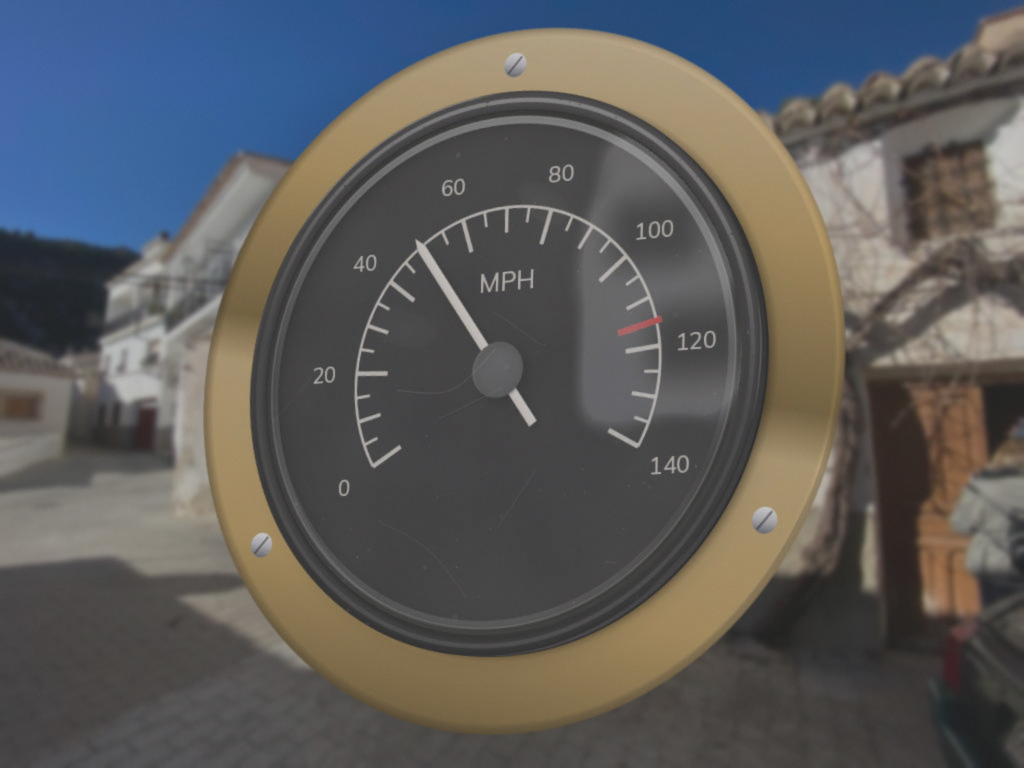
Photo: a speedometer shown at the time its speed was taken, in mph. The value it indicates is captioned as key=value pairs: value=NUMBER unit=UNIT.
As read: value=50 unit=mph
